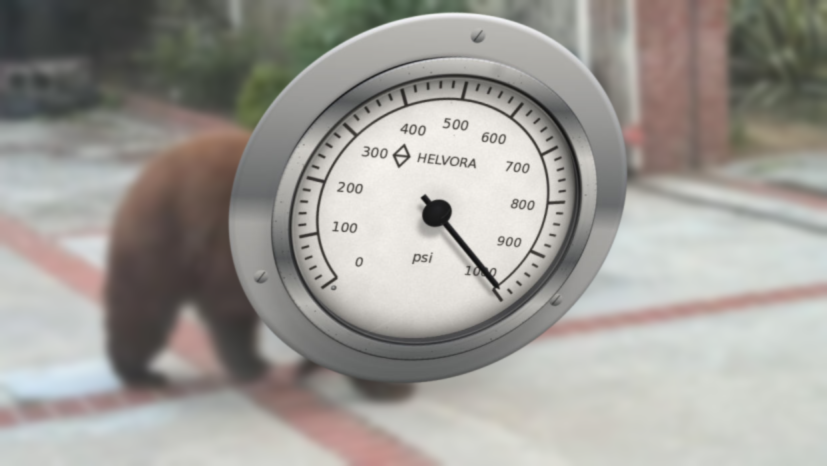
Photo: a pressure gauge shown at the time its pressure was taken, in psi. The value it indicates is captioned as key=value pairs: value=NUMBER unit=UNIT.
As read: value=990 unit=psi
